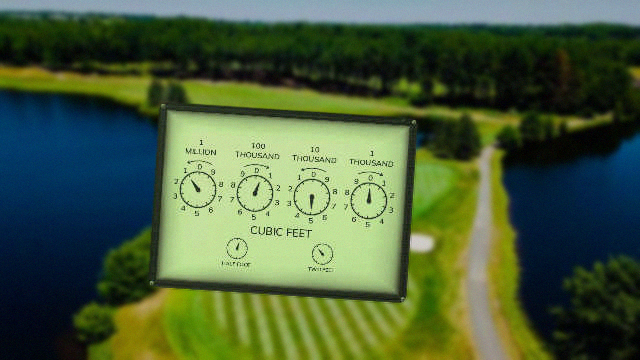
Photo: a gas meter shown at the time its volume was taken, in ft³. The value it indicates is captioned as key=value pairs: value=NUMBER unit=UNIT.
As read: value=105000 unit=ft³
